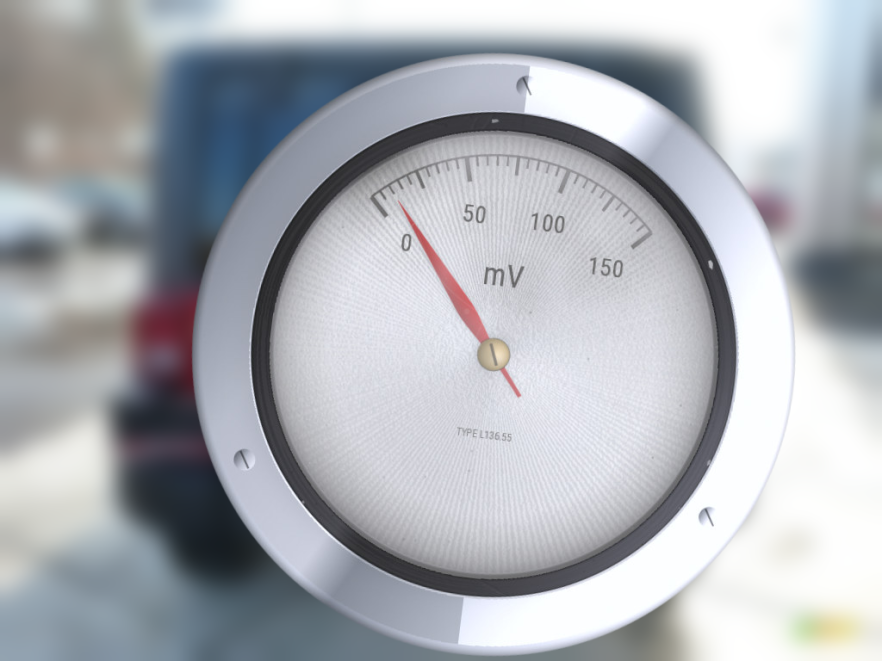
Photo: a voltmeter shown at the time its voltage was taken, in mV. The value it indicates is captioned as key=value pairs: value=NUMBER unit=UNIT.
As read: value=10 unit=mV
